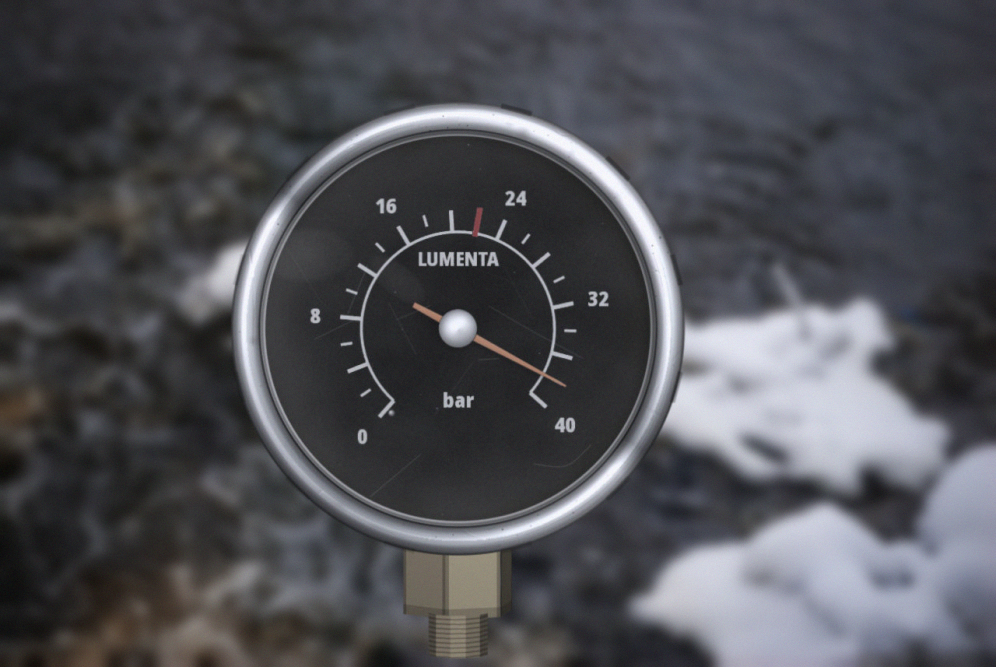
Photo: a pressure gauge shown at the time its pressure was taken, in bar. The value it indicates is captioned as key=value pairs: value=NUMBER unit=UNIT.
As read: value=38 unit=bar
